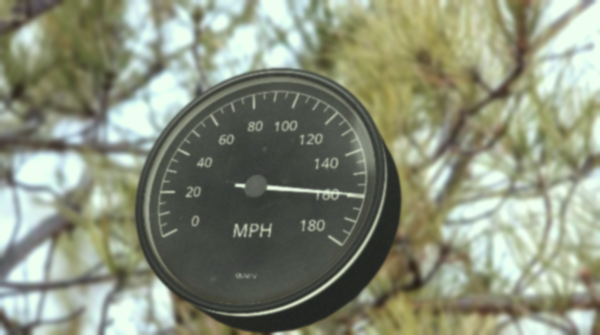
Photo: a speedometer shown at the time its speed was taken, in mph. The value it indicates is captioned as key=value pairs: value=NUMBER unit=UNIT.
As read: value=160 unit=mph
